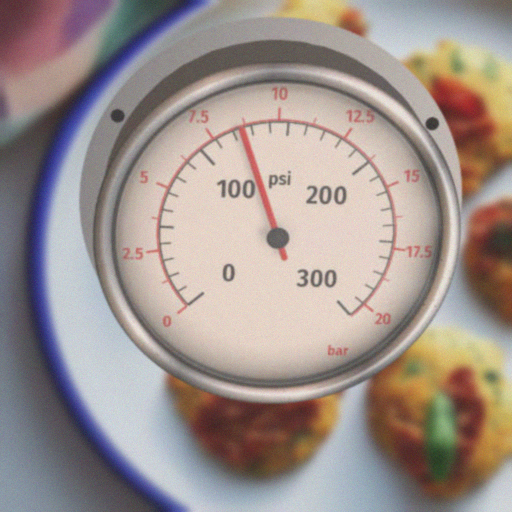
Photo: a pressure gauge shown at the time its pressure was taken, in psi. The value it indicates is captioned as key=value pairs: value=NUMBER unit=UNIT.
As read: value=125 unit=psi
